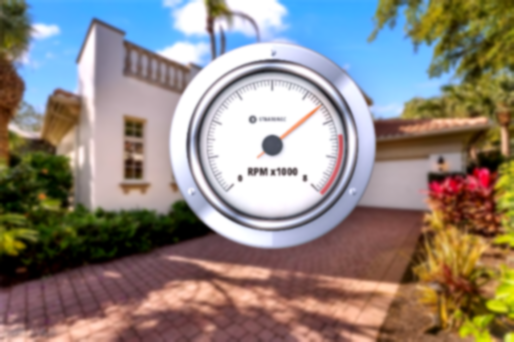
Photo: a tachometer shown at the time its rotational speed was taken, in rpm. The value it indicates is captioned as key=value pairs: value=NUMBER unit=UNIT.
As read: value=5500 unit=rpm
